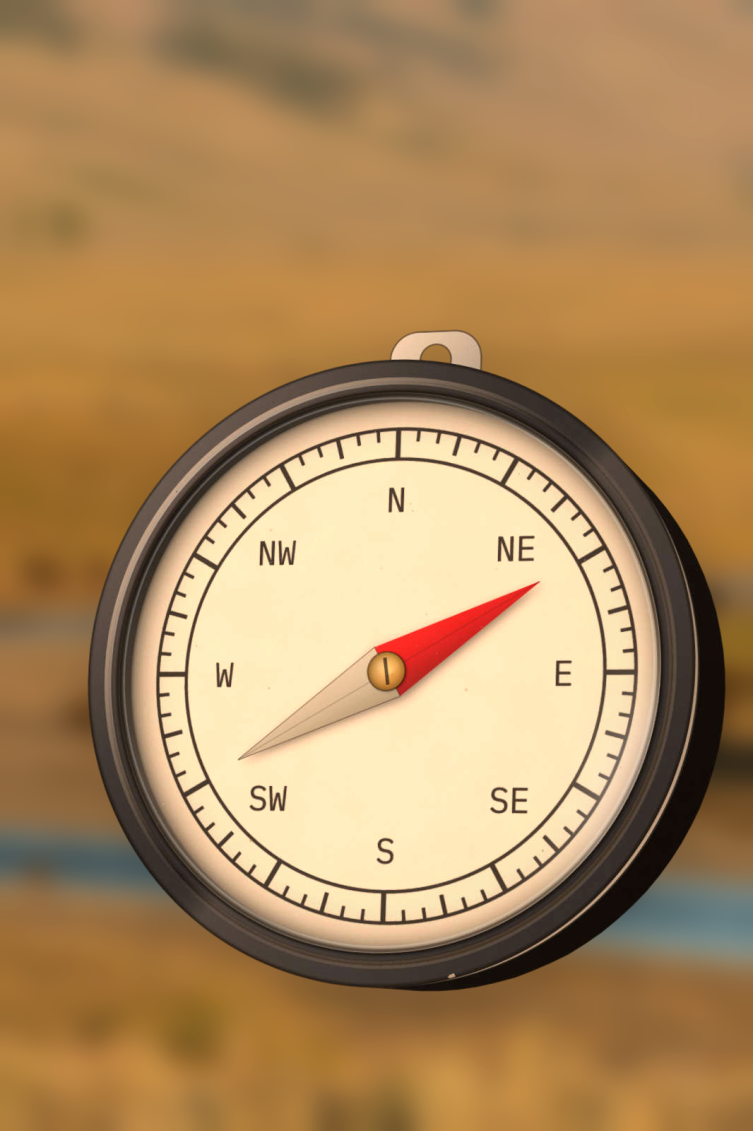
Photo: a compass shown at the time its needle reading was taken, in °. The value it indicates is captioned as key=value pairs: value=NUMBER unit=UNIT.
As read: value=60 unit=°
